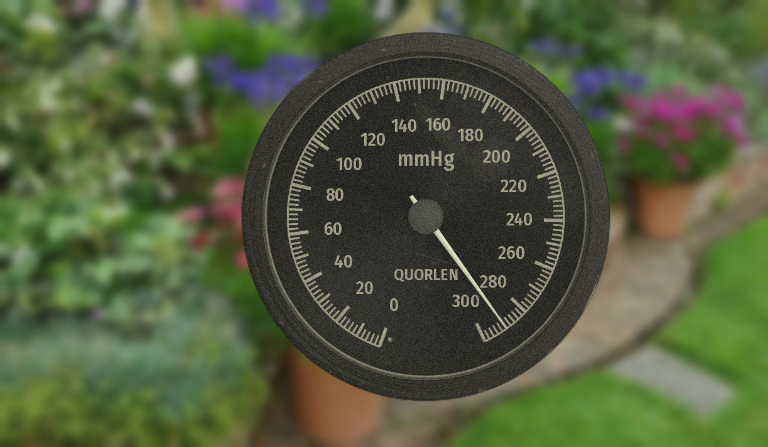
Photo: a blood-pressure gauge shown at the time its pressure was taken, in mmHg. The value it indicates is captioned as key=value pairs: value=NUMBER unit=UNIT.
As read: value=290 unit=mmHg
